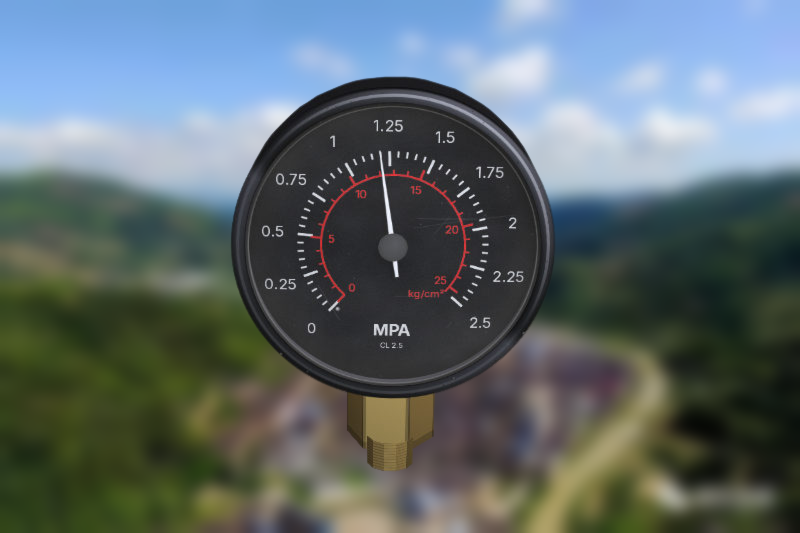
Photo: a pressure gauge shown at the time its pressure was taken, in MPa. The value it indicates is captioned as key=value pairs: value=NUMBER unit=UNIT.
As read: value=1.2 unit=MPa
